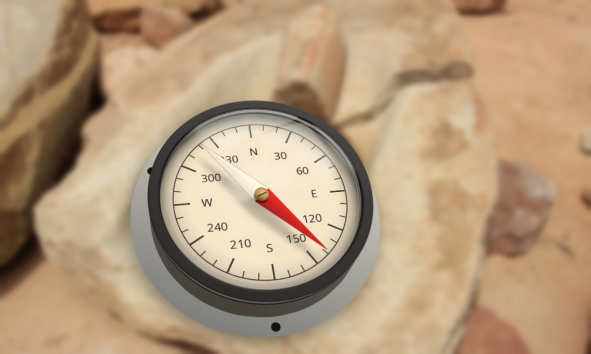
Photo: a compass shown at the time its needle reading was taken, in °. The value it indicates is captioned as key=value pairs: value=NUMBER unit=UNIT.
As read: value=140 unit=°
